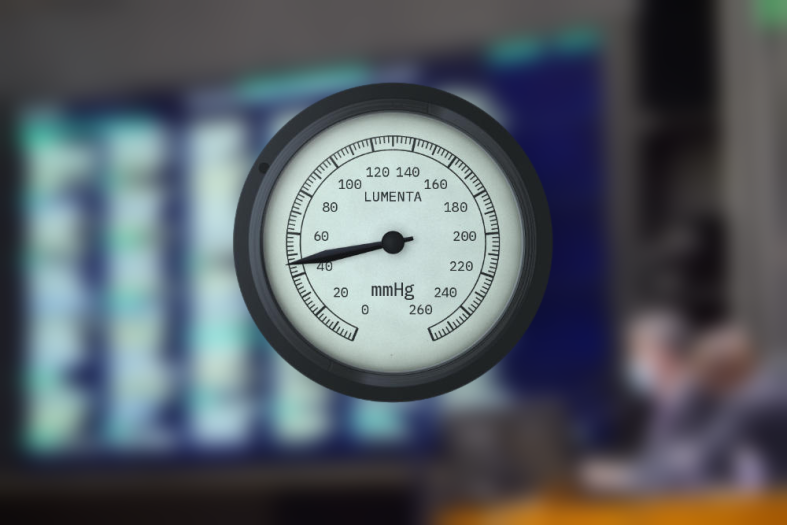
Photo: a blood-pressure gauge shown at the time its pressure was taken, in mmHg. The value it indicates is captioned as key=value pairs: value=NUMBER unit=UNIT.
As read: value=46 unit=mmHg
